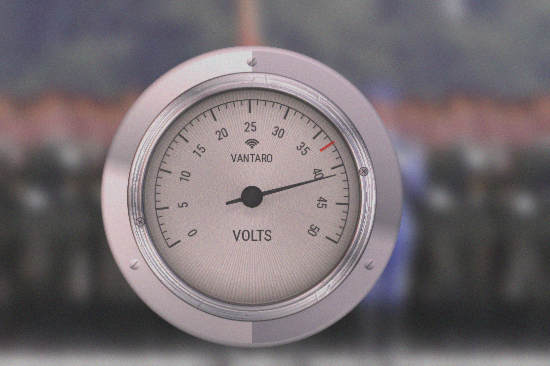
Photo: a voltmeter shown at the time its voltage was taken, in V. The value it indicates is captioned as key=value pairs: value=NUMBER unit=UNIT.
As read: value=41 unit=V
